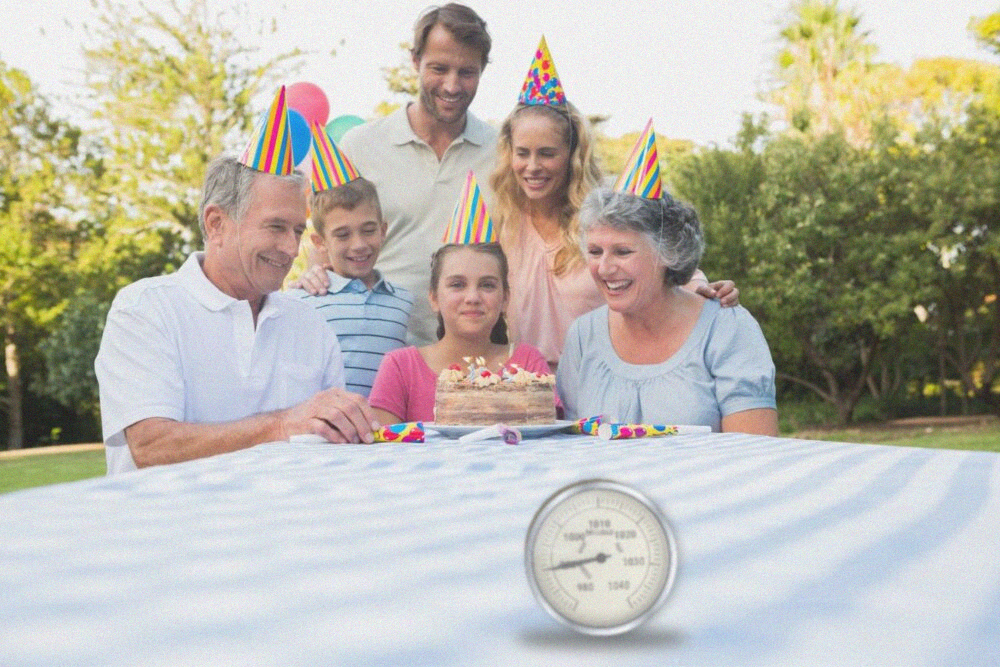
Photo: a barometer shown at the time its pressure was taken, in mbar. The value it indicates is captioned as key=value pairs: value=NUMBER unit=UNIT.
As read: value=990 unit=mbar
